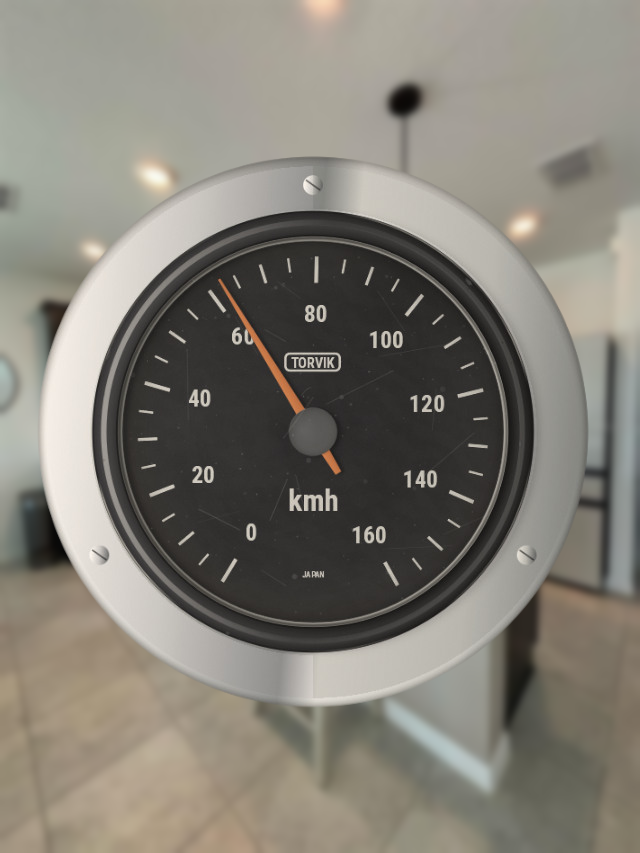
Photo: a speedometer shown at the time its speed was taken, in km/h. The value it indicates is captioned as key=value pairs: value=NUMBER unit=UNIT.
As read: value=62.5 unit=km/h
